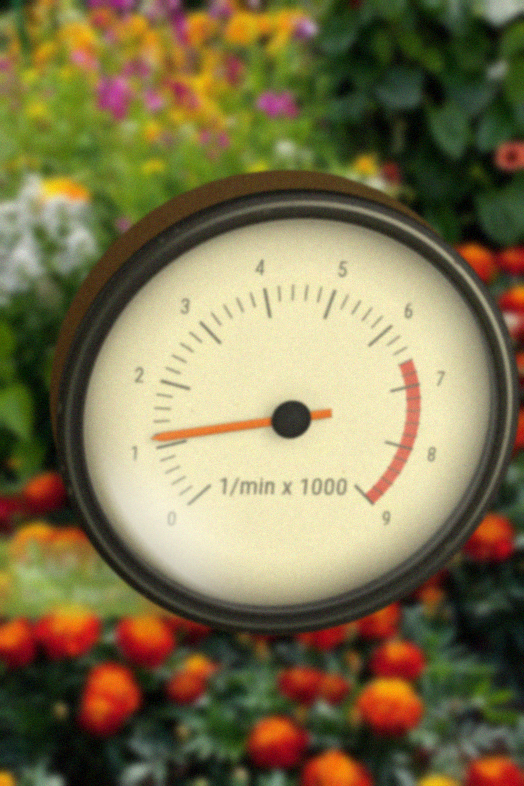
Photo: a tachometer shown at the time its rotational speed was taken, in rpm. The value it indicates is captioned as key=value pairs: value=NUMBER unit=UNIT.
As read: value=1200 unit=rpm
